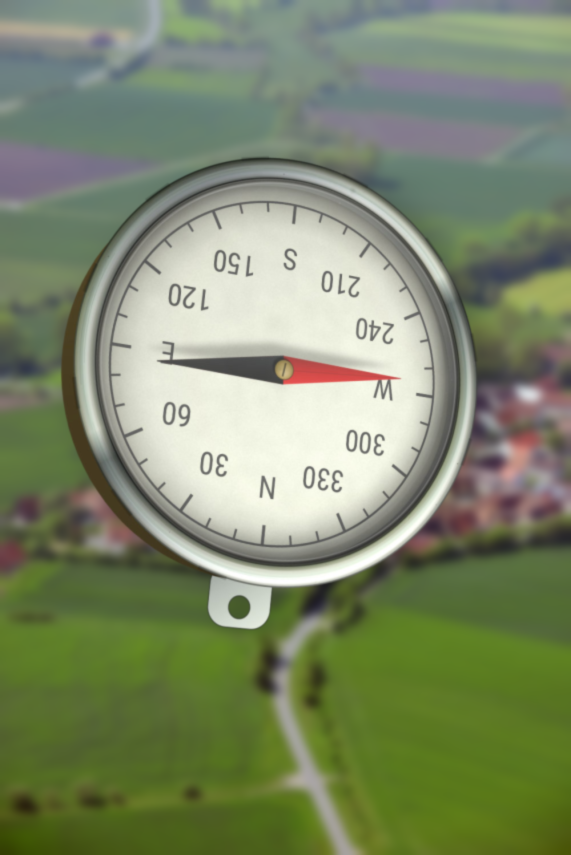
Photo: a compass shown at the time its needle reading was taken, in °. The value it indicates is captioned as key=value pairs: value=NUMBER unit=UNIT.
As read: value=265 unit=°
